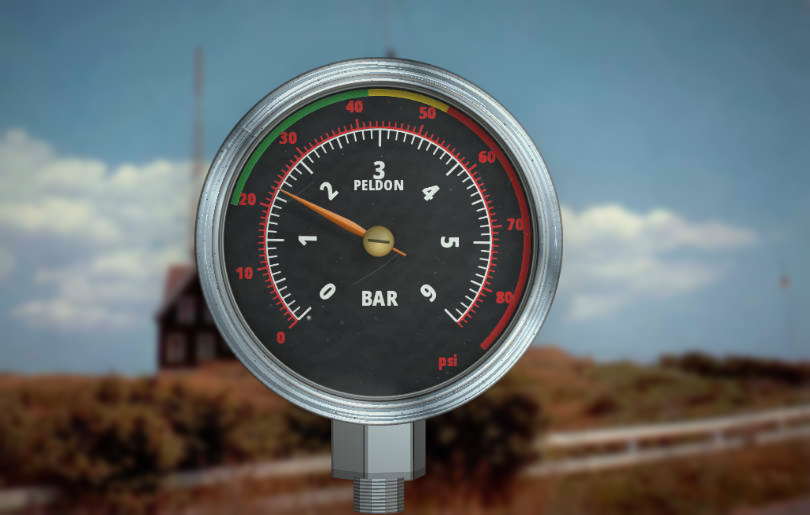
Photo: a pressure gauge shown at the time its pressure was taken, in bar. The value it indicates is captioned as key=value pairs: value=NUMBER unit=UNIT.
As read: value=1.6 unit=bar
